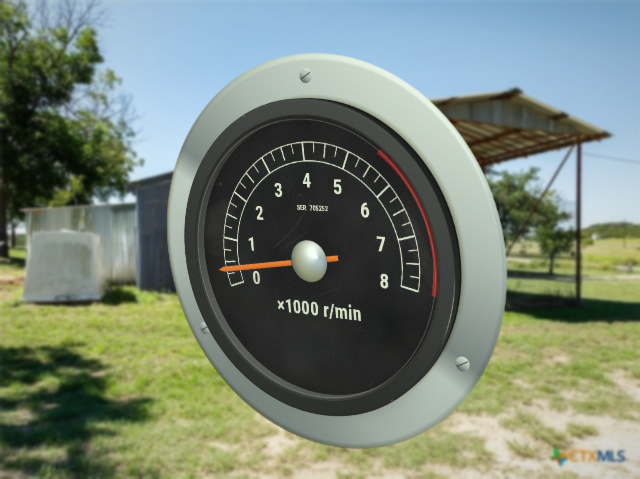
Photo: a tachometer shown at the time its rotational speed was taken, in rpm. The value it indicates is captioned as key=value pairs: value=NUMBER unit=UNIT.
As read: value=375 unit=rpm
